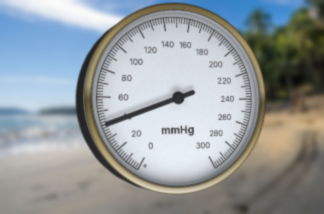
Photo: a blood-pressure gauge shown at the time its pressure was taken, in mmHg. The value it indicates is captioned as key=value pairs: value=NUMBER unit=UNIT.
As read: value=40 unit=mmHg
